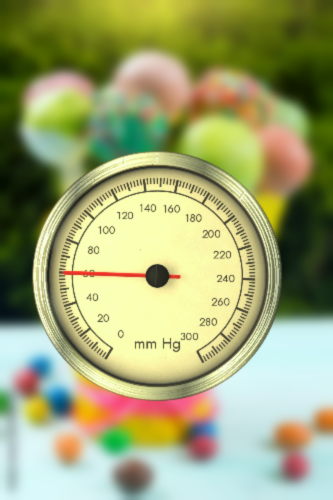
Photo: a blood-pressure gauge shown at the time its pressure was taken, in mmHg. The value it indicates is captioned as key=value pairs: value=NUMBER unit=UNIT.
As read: value=60 unit=mmHg
